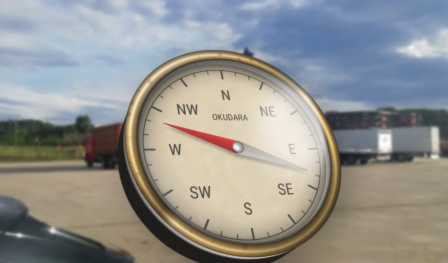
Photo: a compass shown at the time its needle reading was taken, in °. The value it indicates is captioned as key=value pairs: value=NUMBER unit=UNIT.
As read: value=290 unit=°
